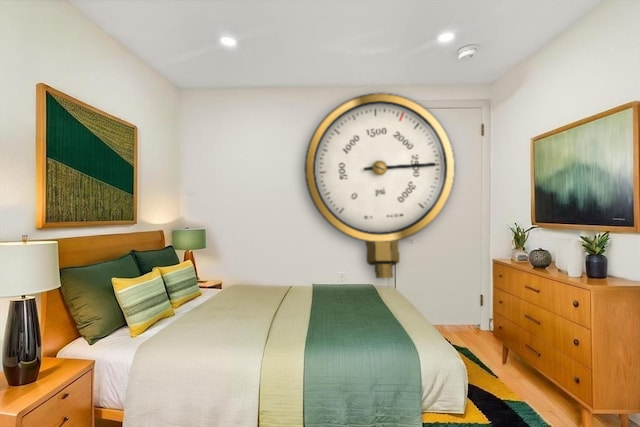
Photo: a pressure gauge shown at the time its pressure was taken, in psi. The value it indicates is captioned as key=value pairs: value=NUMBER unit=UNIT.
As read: value=2500 unit=psi
